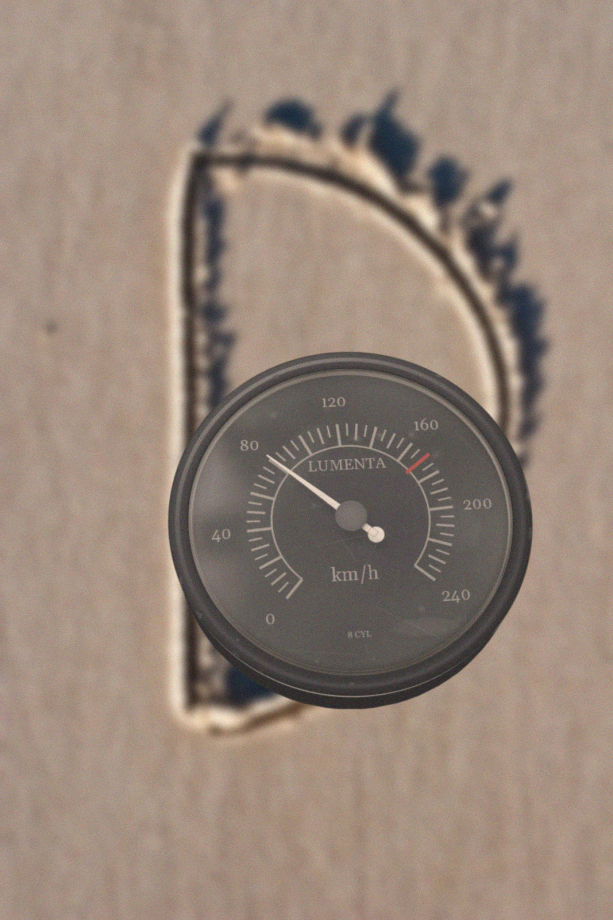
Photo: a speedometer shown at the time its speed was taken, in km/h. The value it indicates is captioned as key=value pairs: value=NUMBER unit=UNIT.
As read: value=80 unit=km/h
